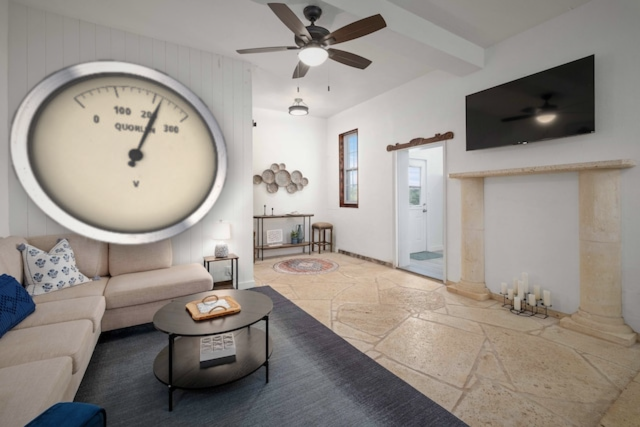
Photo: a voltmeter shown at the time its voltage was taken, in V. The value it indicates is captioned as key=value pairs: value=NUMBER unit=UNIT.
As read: value=220 unit=V
